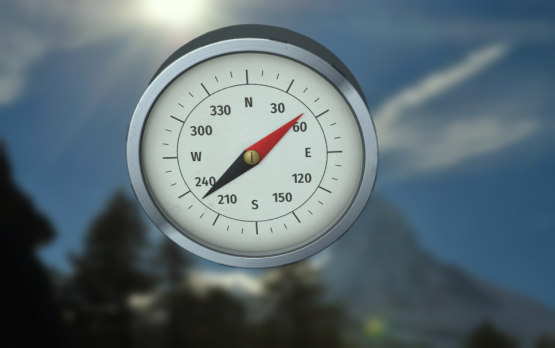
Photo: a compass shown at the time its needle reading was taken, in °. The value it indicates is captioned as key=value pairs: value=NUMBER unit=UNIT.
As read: value=50 unit=°
